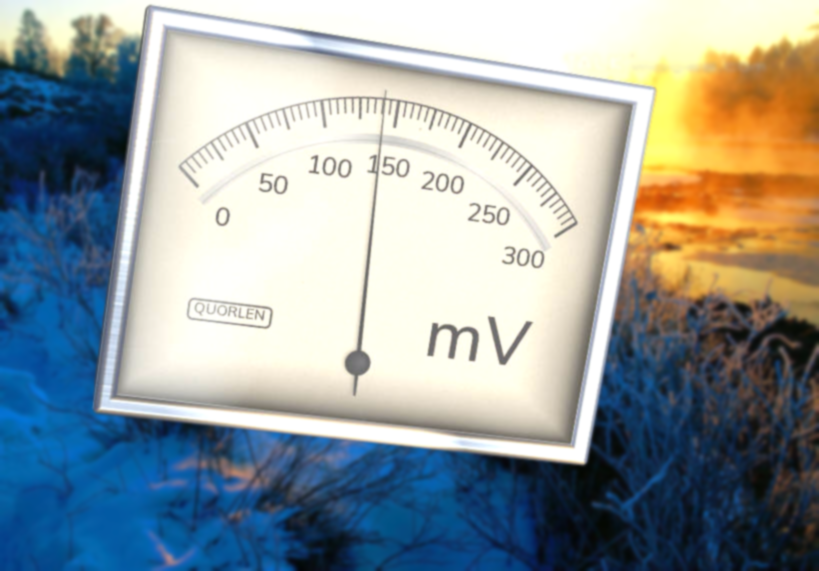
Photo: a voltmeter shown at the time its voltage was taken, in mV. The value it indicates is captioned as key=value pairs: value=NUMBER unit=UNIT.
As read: value=140 unit=mV
